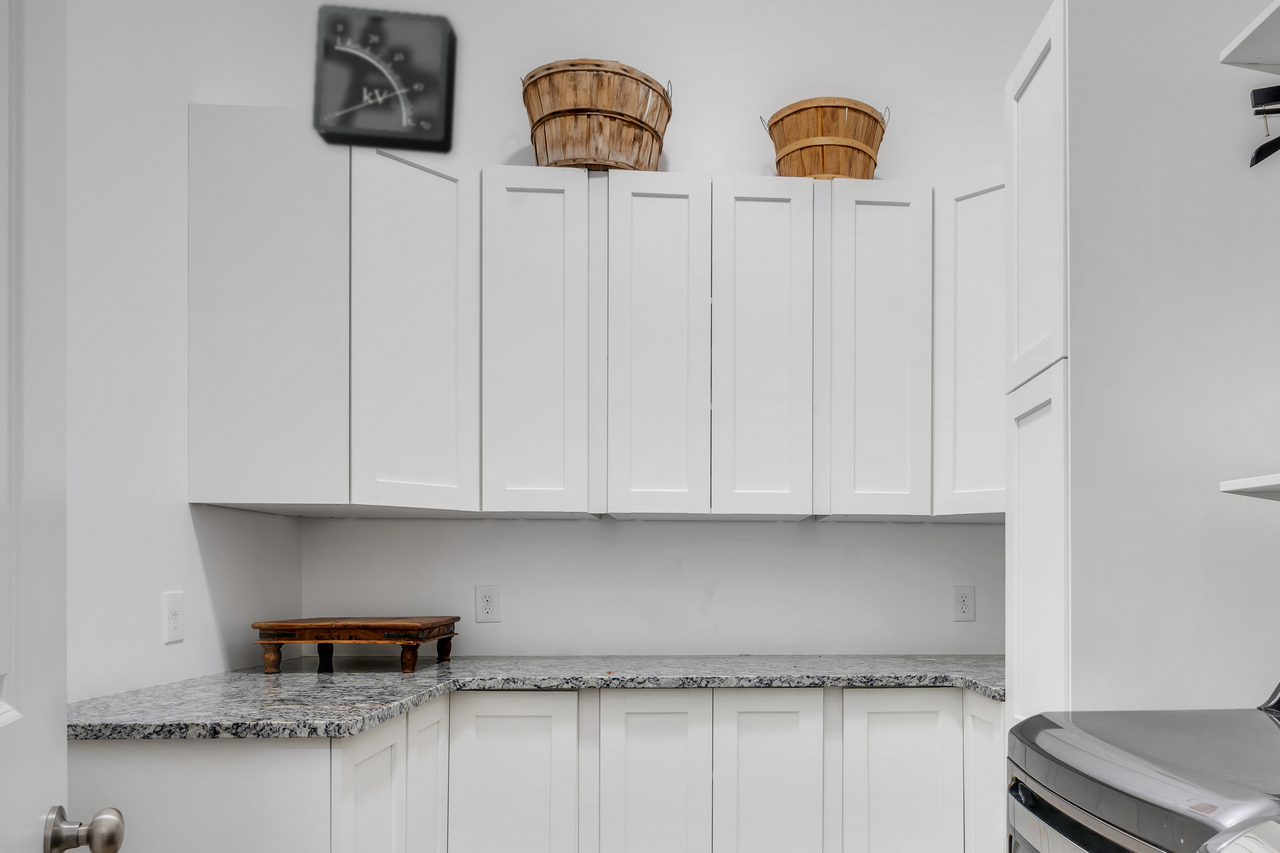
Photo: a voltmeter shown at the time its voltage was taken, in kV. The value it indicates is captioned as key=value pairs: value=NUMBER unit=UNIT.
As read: value=40 unit=kV
